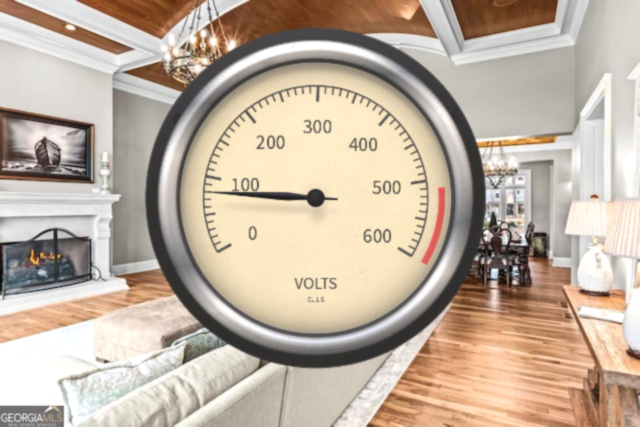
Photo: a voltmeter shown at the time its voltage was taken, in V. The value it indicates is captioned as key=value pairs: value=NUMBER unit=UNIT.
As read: value=80 unit=V
